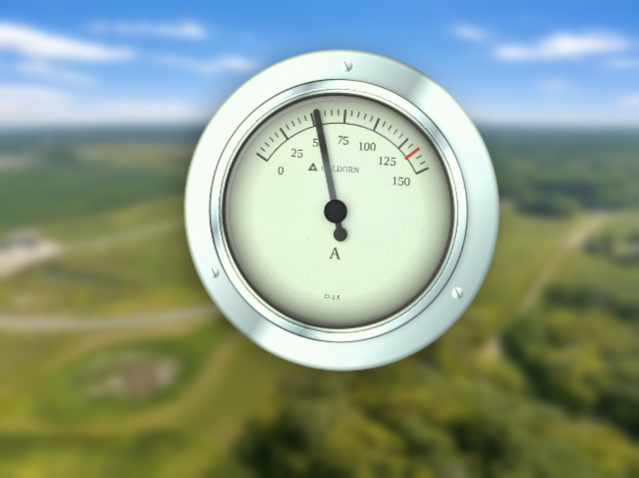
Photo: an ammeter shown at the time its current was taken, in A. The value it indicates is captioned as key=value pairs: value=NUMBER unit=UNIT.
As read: value=55 unit=A
